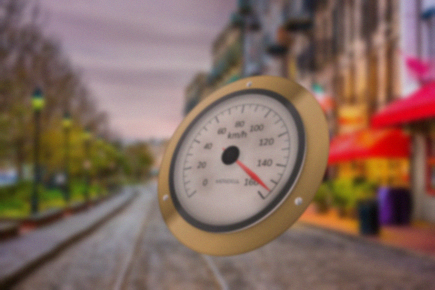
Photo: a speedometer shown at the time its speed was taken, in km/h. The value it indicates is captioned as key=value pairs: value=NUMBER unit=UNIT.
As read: value=155 unit=km/h
